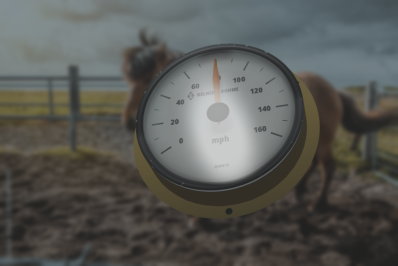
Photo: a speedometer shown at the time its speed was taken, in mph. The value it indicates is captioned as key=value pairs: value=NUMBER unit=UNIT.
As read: value=80 unit=mph
